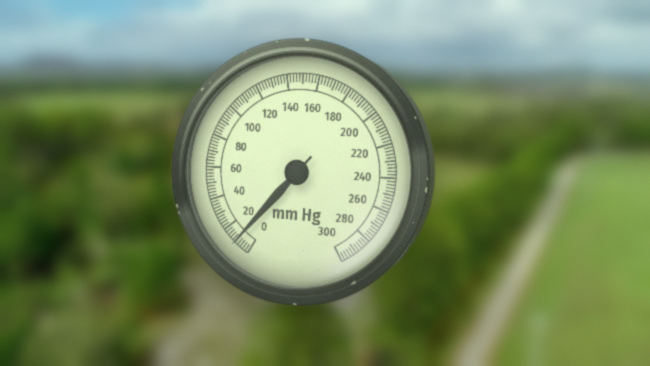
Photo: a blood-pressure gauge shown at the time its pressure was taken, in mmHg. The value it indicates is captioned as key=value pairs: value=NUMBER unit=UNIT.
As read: value=10 unit=mmHg
